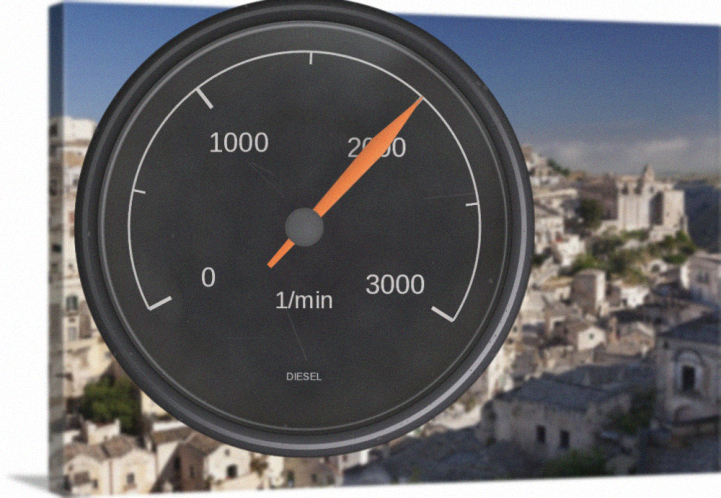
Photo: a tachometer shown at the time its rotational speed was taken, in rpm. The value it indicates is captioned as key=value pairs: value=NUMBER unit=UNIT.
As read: value=2000 unit=rpm
